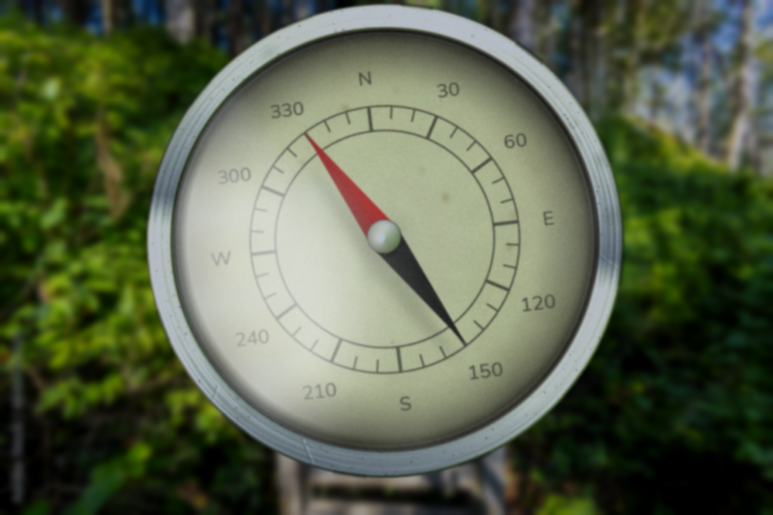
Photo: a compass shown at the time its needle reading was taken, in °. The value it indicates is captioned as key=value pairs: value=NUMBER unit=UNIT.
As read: value=330 unit=°
